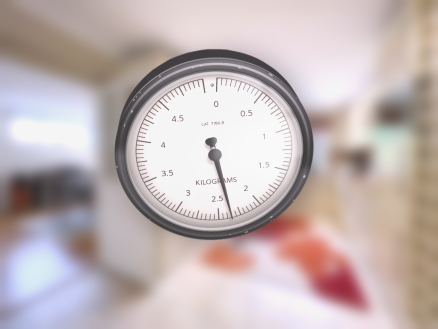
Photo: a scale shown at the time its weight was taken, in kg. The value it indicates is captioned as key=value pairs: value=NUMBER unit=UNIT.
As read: value=2.35 unit=kg
